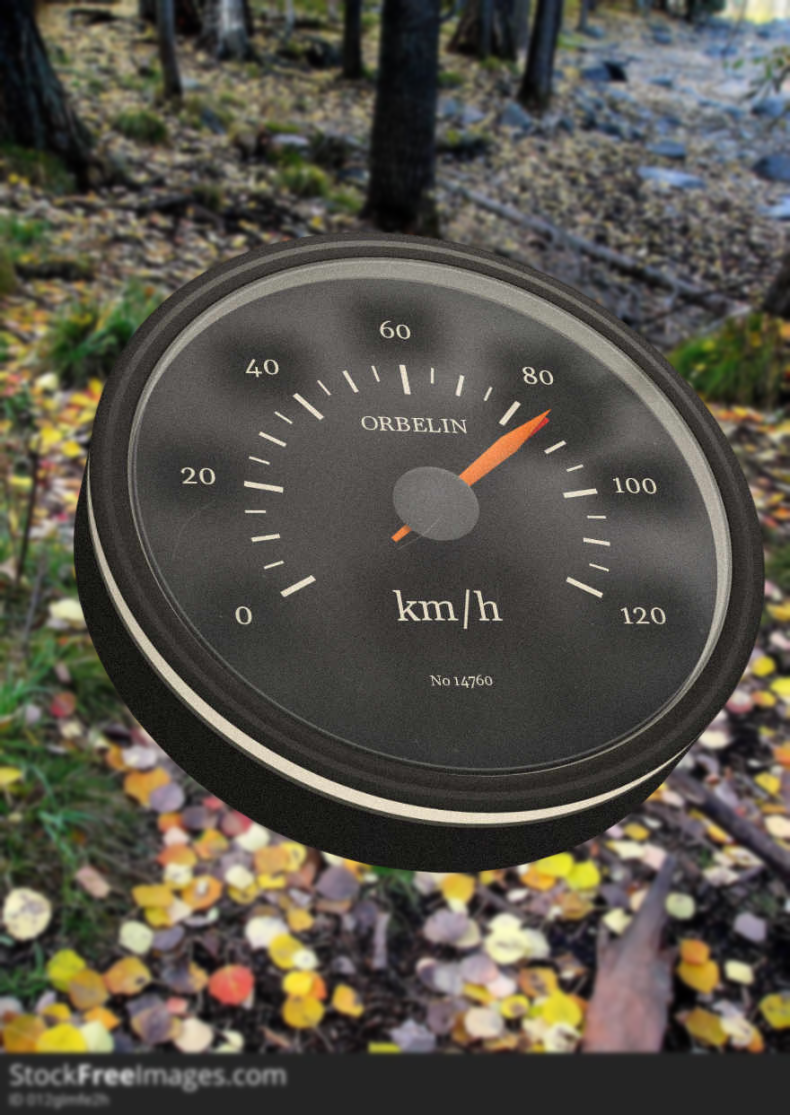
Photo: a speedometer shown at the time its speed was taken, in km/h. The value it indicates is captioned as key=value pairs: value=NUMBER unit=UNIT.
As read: value=85 unit=km/h
